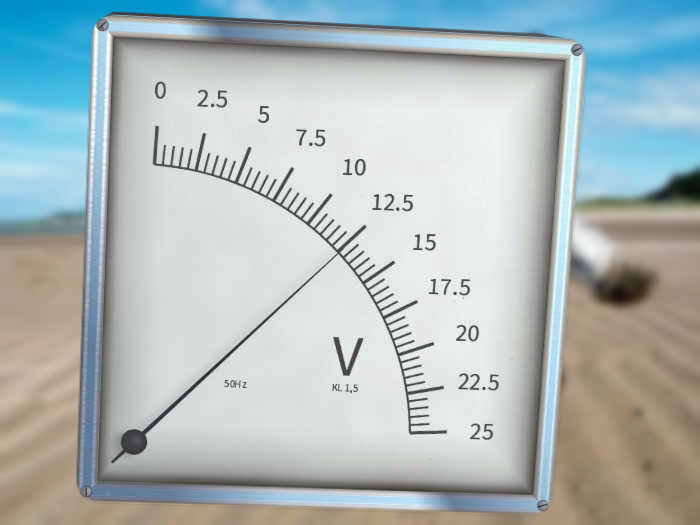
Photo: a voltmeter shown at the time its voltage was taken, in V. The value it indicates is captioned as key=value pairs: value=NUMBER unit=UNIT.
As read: value=12.5 unit=V
